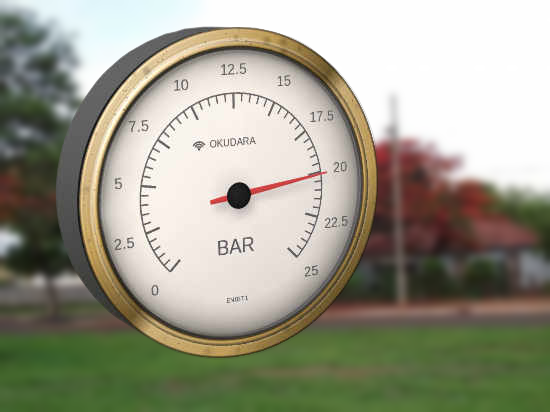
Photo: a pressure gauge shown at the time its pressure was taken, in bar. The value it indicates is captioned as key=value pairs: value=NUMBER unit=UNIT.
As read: value=20 unit=bar
